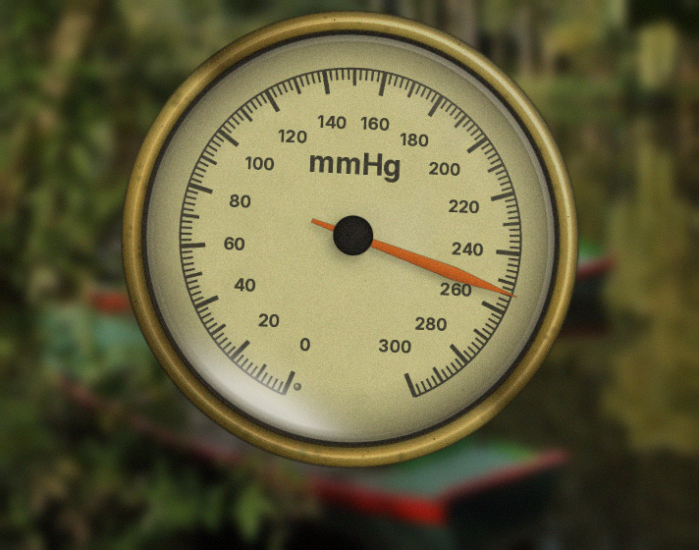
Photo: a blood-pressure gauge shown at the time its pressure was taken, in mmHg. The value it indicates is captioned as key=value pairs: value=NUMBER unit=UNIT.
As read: value=254 unit=mmHg
